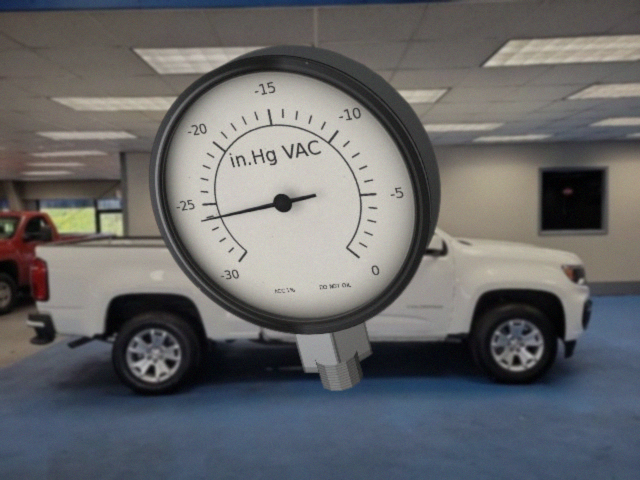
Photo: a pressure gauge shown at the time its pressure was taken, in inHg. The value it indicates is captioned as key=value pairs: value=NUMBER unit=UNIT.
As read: value=-26 unit=inHg
